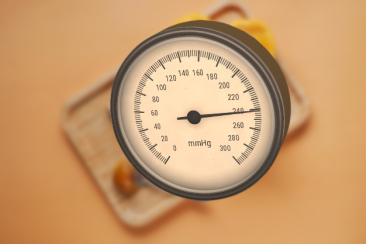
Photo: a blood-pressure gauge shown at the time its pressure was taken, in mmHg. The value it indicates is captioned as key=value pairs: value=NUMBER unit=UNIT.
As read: value=240 unit=mmHg
